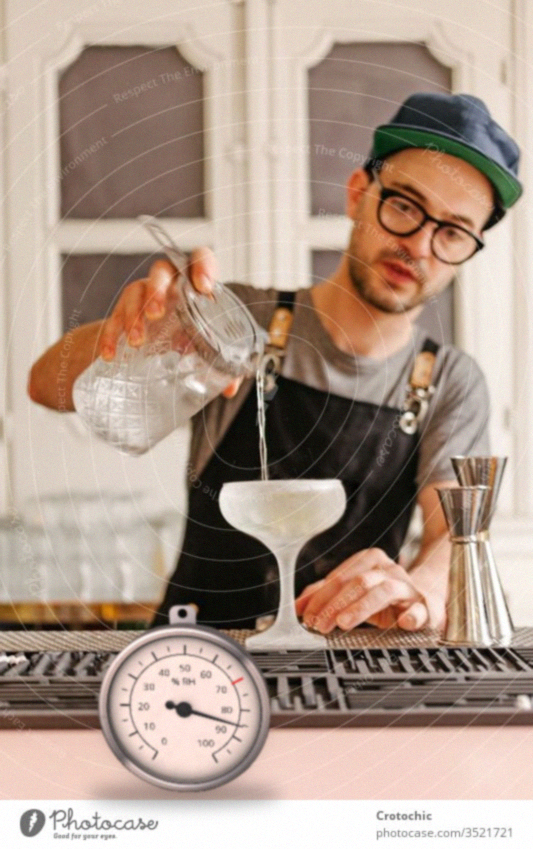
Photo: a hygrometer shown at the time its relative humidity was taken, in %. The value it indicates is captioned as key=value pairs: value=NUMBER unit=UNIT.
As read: value=85 unit=%
